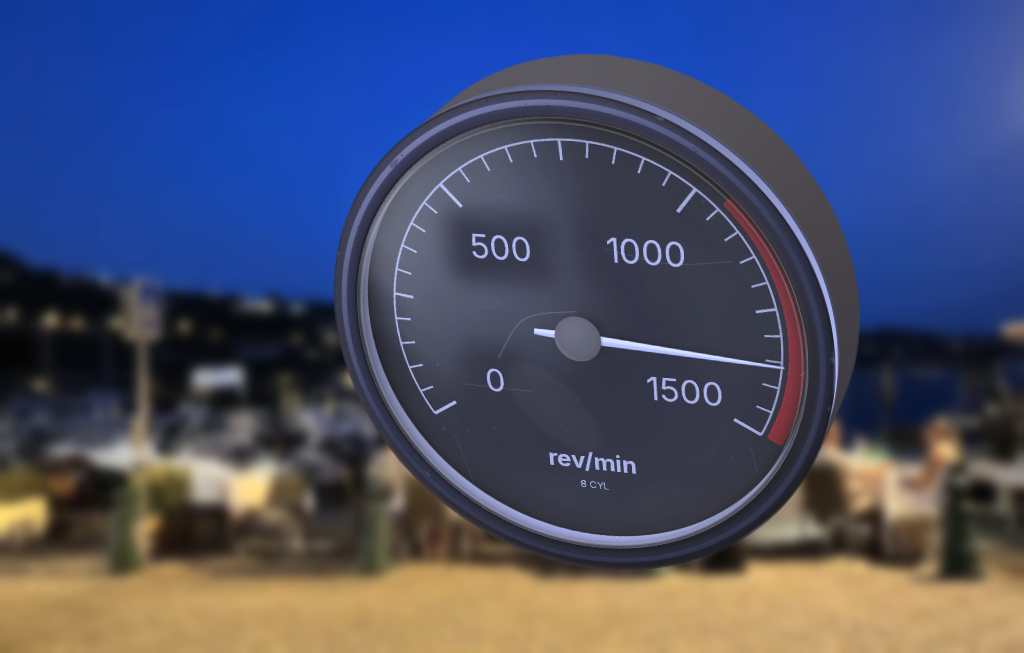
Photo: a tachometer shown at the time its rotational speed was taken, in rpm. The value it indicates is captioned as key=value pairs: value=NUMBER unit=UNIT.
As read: value=1350 unit=rpm
